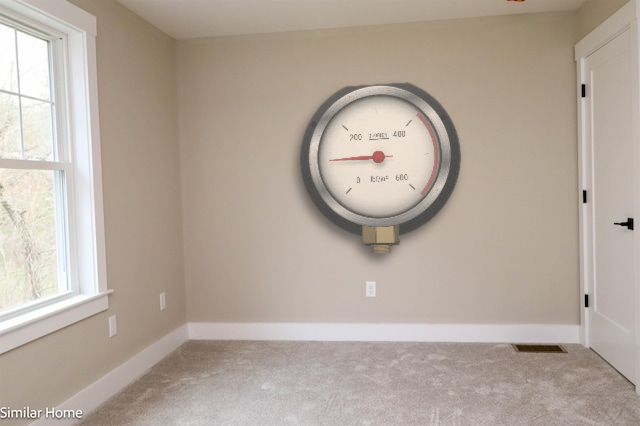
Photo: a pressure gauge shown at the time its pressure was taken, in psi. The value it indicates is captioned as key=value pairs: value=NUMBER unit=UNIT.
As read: value=100 unit=psi
